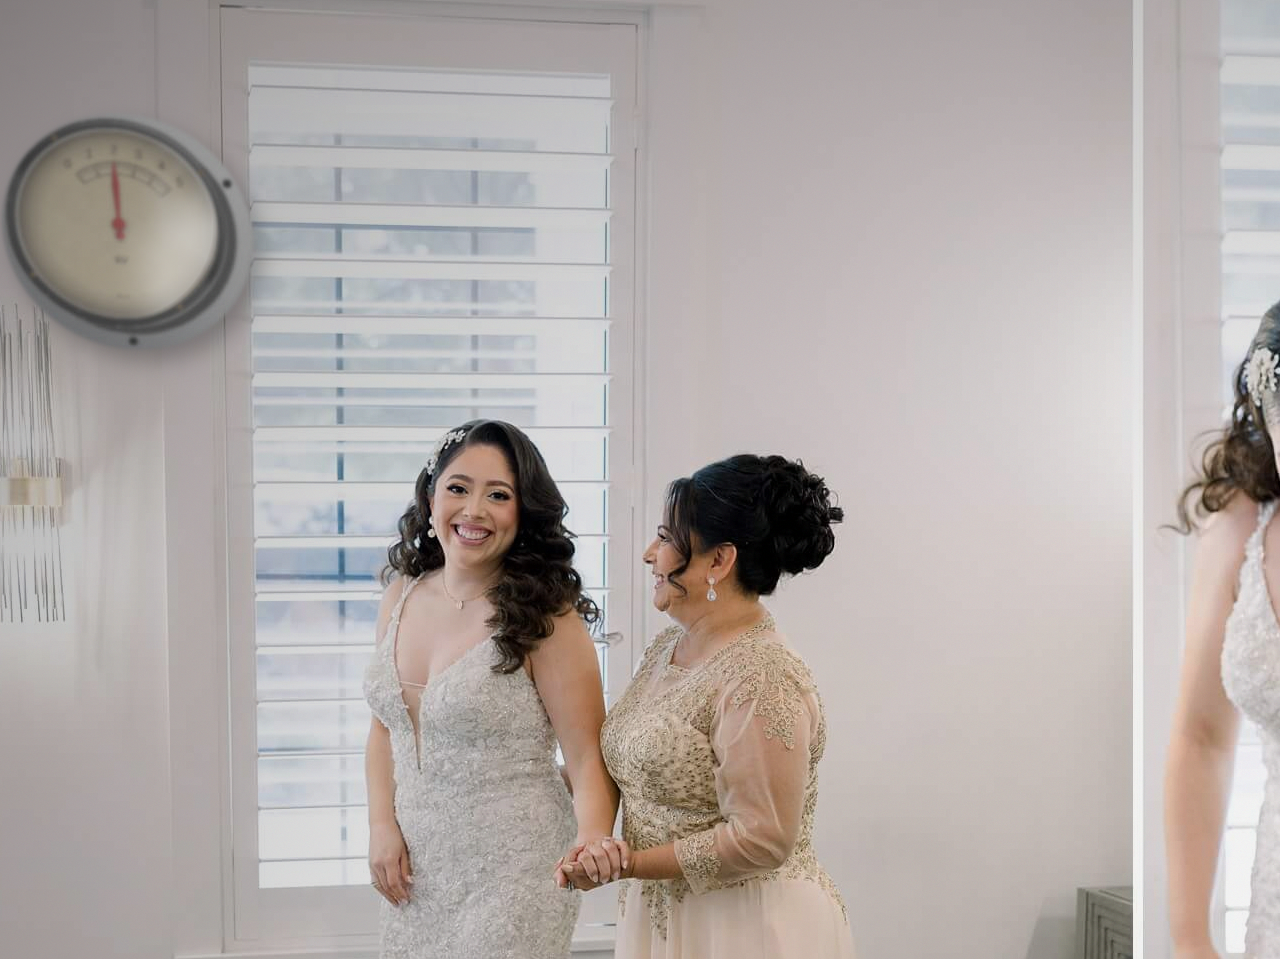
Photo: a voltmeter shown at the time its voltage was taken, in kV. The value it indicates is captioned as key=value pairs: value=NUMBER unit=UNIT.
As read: value=2 unit=kV
